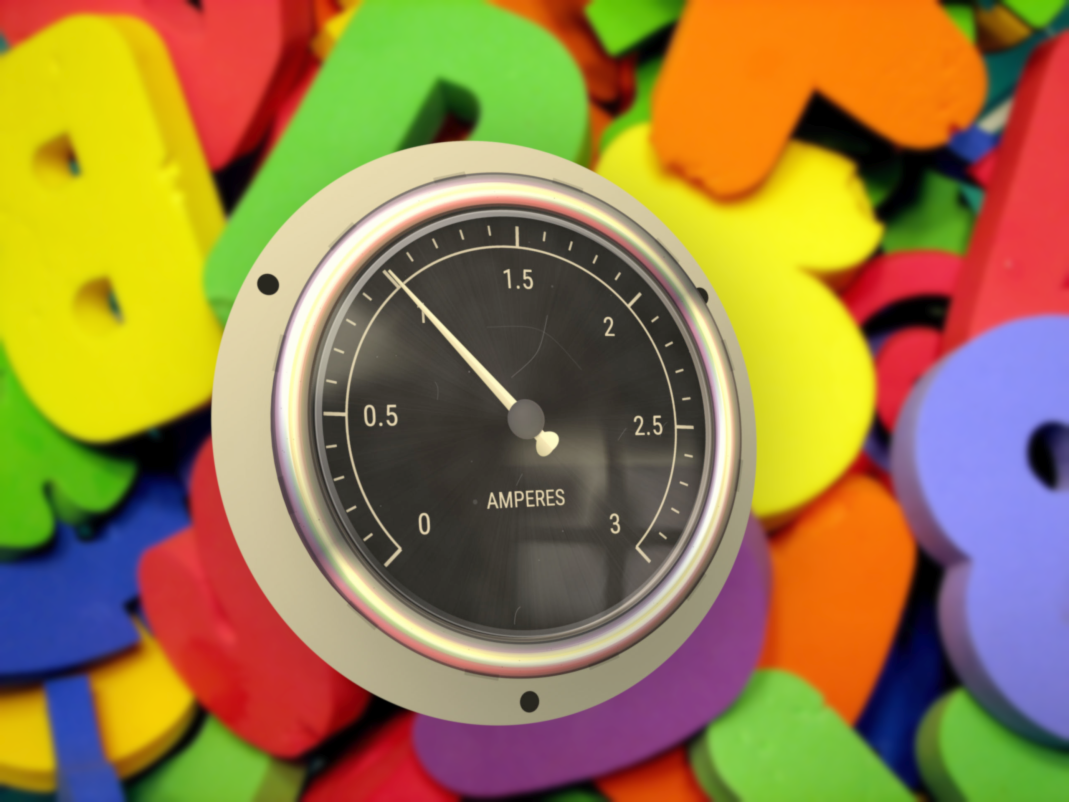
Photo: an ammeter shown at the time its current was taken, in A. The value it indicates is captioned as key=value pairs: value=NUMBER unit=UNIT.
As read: value=1 unit=A
